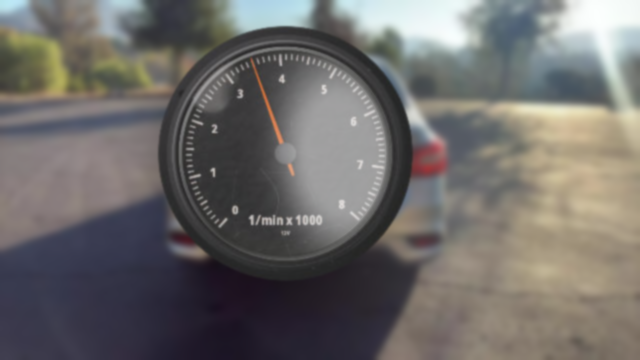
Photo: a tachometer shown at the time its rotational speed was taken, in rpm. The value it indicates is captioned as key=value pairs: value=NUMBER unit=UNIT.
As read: value=3500 unit=rpm
